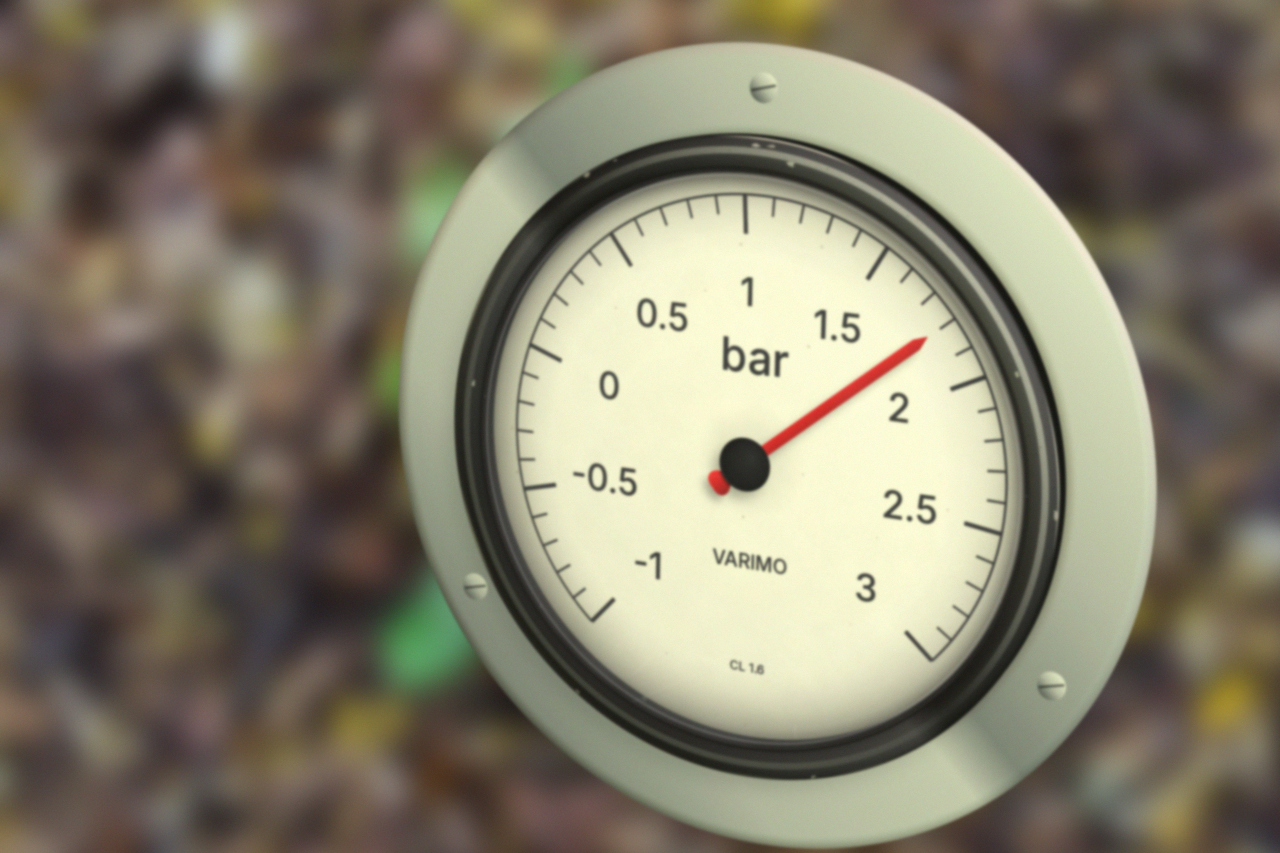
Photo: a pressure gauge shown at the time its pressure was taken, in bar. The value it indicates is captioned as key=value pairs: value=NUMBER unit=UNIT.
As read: value=1.8 unit=bar
